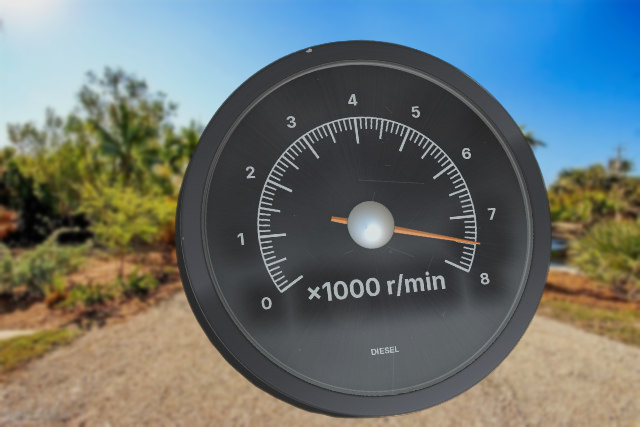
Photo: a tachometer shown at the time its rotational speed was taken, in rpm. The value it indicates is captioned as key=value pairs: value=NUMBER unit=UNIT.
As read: value=7500 unit=rpm
